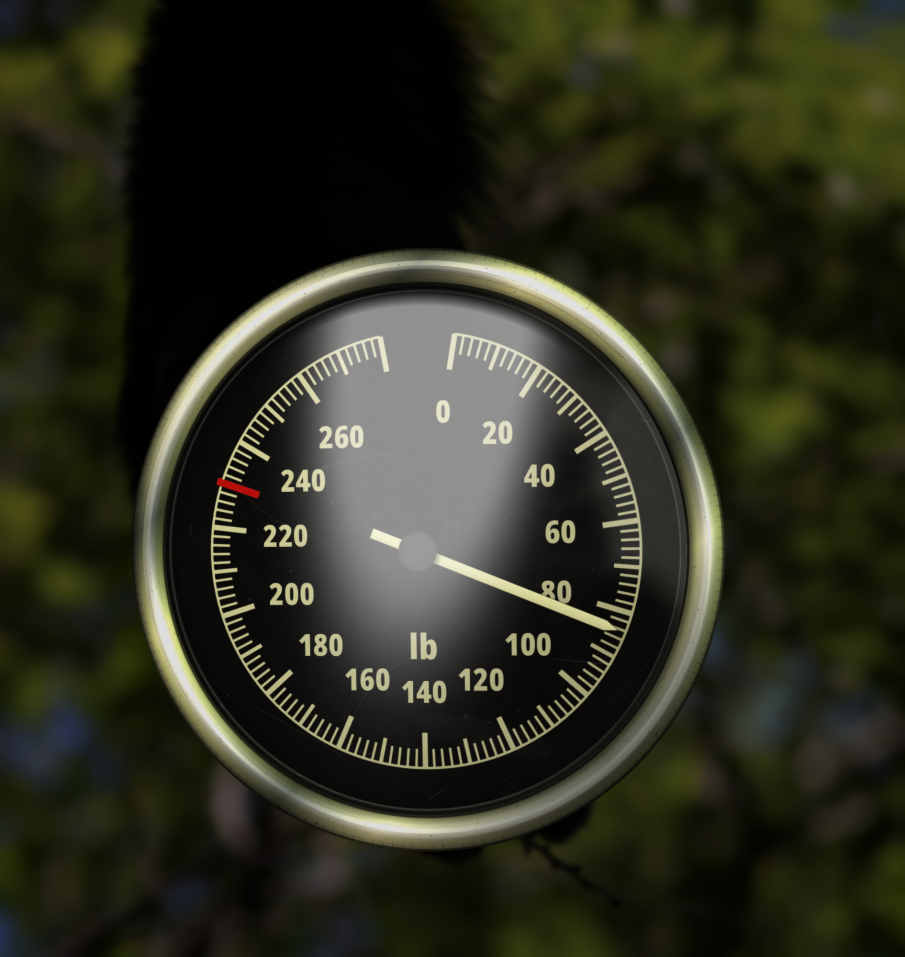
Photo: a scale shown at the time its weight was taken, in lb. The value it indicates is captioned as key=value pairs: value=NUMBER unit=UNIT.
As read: value=84 unit=lb
